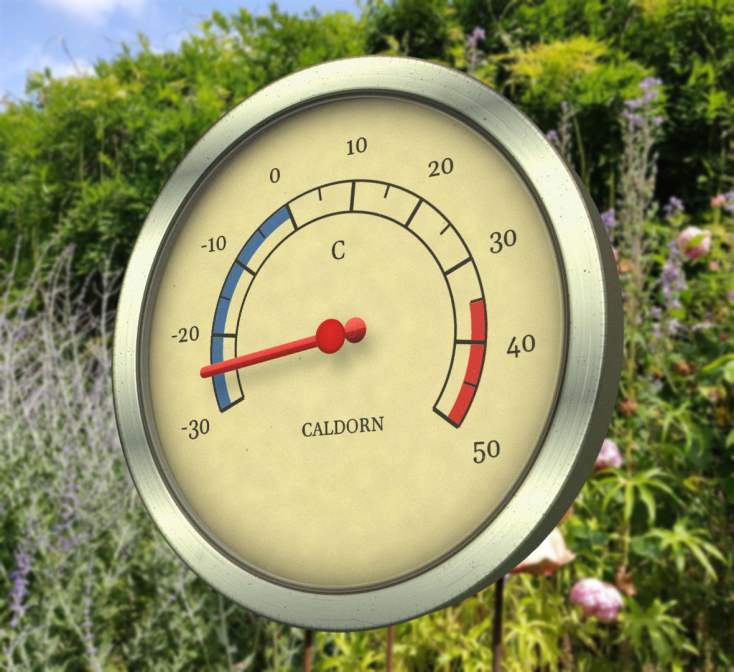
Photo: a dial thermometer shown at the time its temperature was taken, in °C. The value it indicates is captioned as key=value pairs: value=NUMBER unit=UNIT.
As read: value=-25 unit=°C
